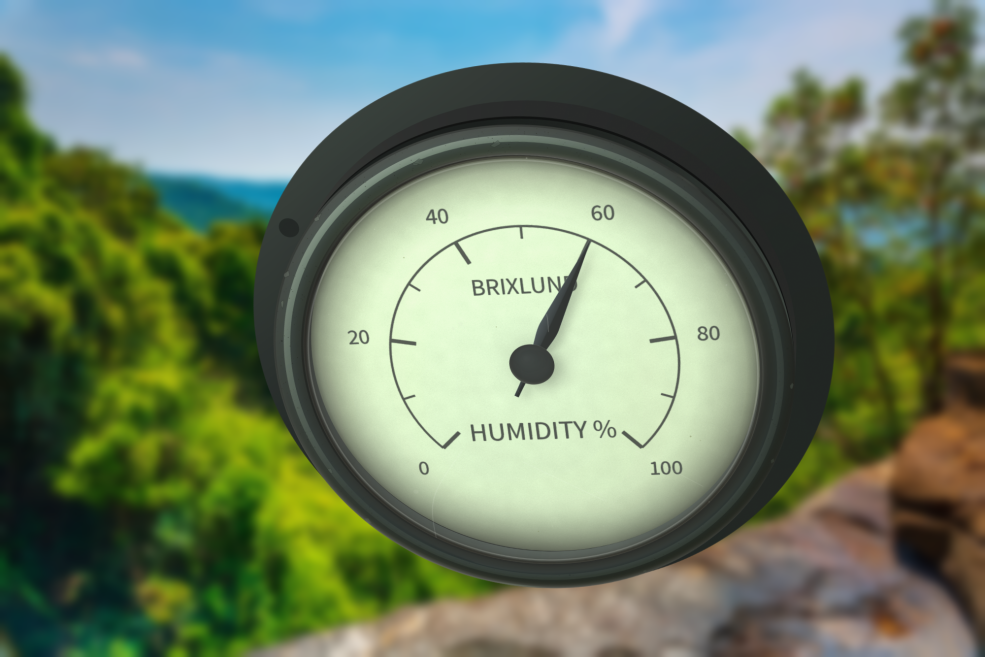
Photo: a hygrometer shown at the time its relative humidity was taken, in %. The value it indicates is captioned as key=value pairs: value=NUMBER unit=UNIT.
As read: value=60 unit=%
